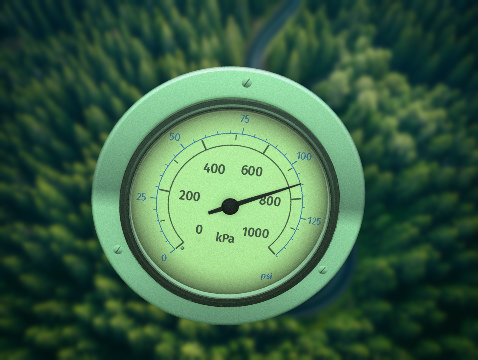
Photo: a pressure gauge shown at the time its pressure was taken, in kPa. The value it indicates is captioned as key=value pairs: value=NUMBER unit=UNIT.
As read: value=750 unit=kPa
